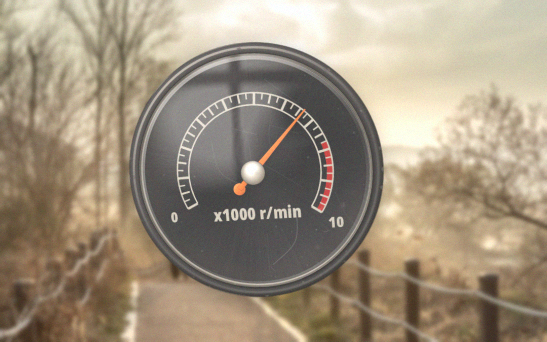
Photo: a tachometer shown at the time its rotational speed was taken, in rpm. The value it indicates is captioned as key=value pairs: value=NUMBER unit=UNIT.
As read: value=6625 unit=rpm
